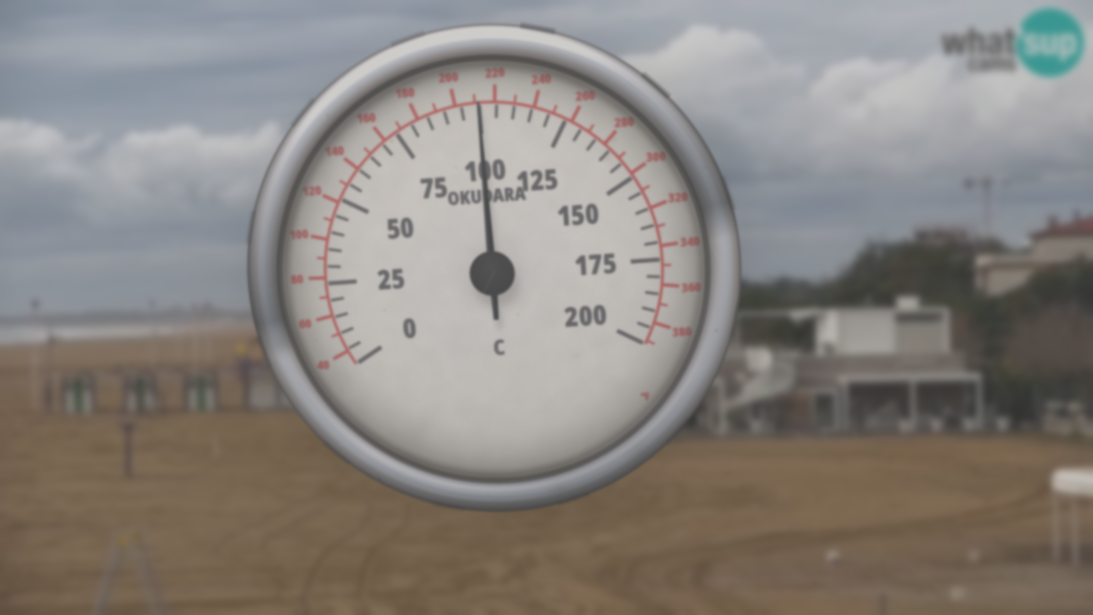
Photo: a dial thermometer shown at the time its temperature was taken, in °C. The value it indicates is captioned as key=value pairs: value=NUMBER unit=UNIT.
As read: value=100 unit=°C
